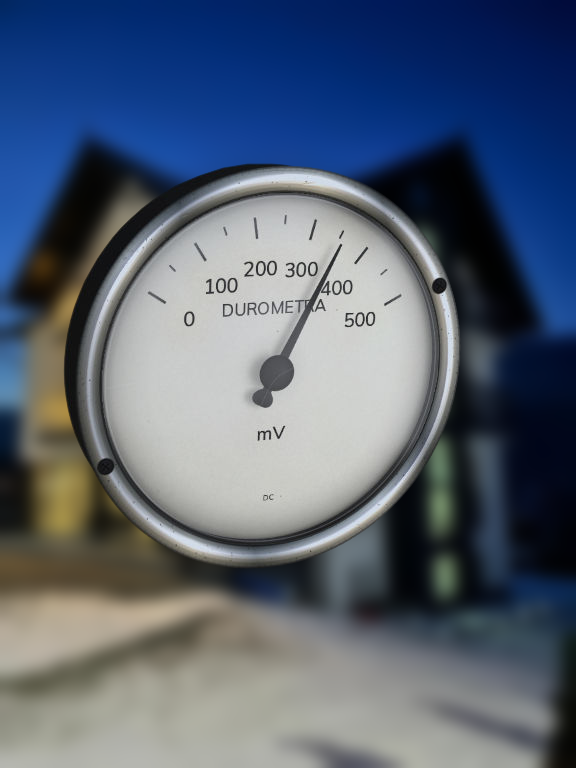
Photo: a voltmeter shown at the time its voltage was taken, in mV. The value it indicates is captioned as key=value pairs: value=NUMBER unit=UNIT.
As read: value=350 unit=mV
